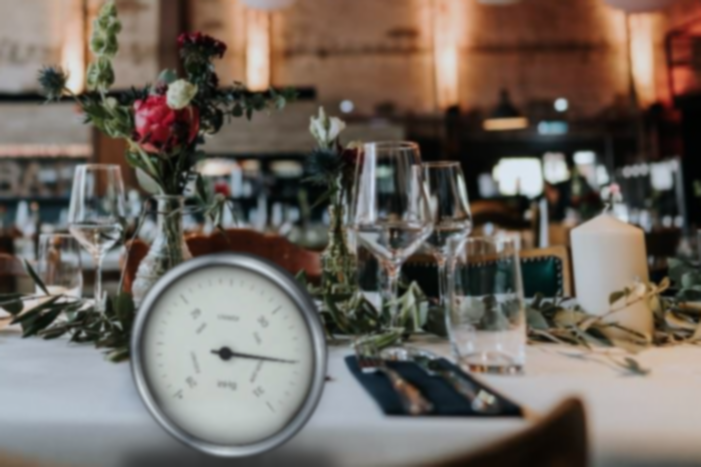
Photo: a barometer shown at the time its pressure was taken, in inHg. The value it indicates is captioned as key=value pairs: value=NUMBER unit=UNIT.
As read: value=30.5 unit=inHg
